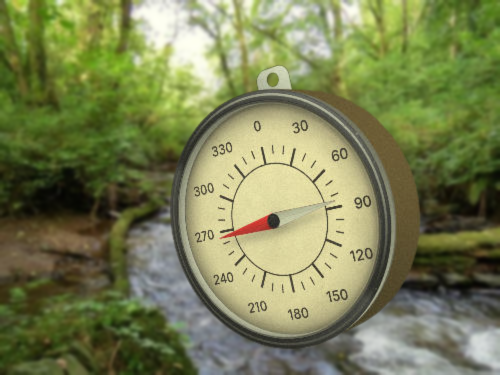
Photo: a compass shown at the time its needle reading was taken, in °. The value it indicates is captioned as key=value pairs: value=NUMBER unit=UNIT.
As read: value=265 unit=°
